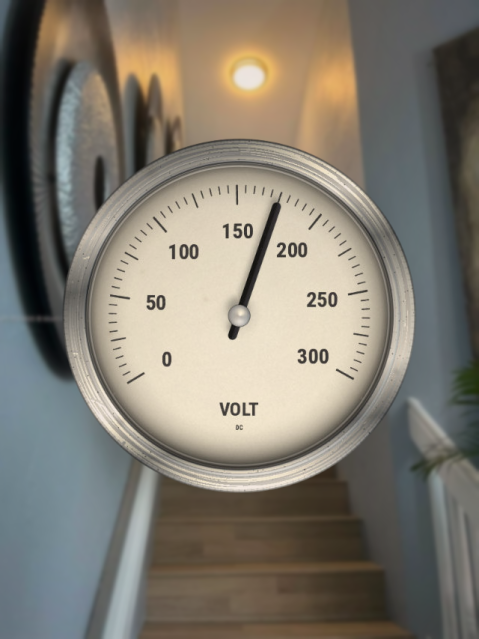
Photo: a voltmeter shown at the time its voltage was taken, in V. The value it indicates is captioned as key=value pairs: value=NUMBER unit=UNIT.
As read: value=175 unit=V
